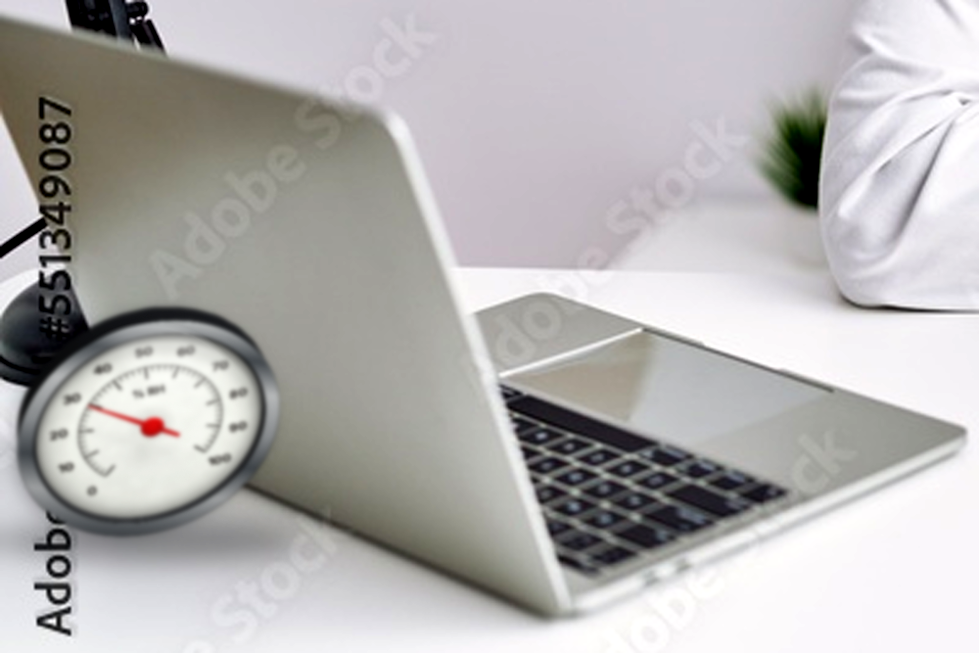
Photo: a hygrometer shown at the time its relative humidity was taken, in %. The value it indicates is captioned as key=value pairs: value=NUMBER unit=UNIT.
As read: value=30 unit=%
